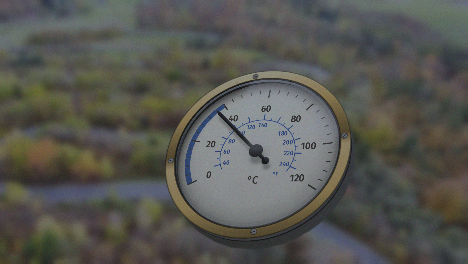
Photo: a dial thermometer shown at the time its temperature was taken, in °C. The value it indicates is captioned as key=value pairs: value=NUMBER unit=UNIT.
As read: value=36 unit=°C
